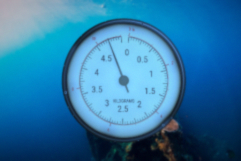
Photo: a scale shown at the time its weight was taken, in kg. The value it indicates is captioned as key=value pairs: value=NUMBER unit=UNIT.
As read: value=4.75 unit=kg
